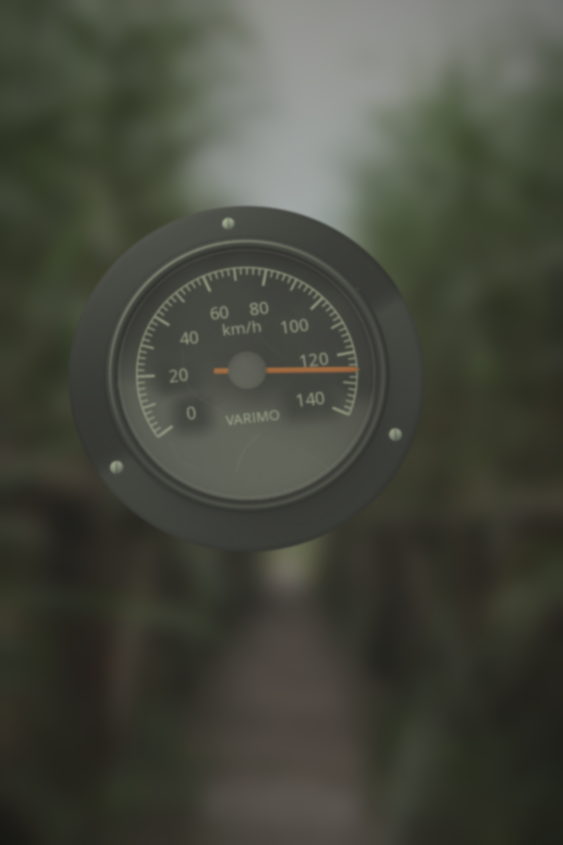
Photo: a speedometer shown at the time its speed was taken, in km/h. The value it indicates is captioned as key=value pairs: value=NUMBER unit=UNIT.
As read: value=126 unit=km/h
